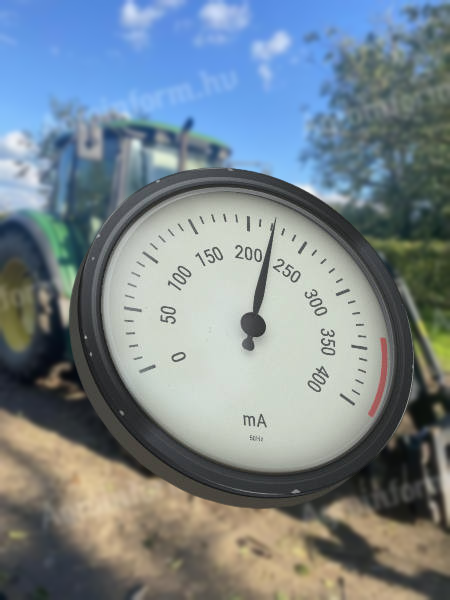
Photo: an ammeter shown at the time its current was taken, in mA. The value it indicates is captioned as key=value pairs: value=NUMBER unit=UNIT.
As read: value=220 unit=mA
